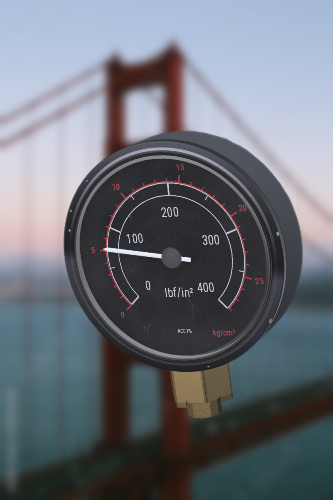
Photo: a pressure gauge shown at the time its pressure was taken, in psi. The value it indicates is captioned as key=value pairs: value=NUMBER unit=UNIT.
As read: value=75 unit=psi
